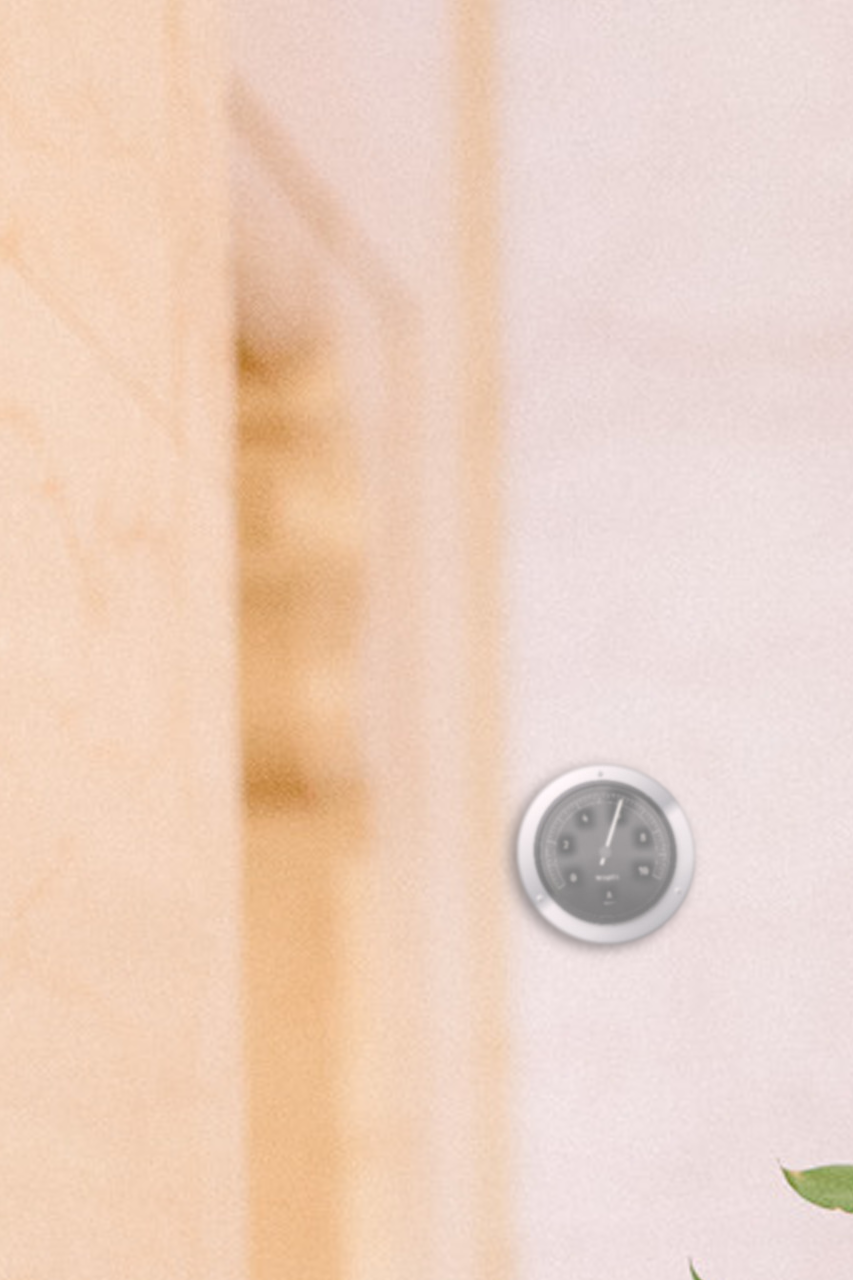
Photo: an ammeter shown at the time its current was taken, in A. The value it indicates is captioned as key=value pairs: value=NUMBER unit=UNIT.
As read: value=6 unit=A
